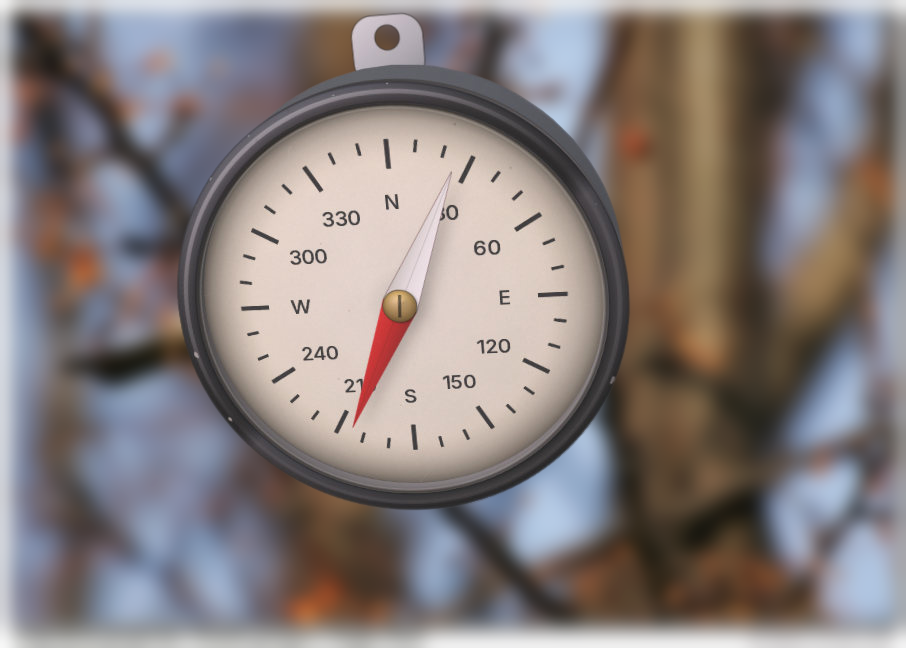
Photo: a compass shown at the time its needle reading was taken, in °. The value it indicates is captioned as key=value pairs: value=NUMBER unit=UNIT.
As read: value=205 unit=°
